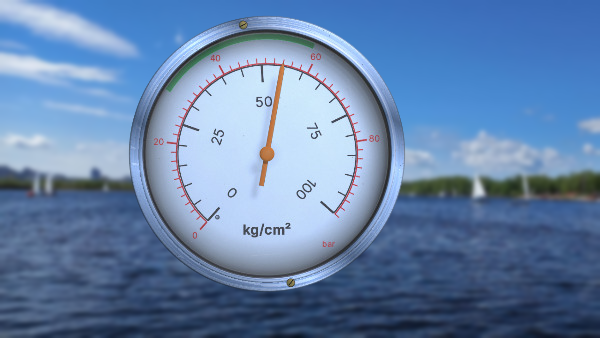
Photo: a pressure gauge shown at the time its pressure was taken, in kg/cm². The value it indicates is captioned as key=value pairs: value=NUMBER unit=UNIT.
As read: value=55 unit=kg/cm²
